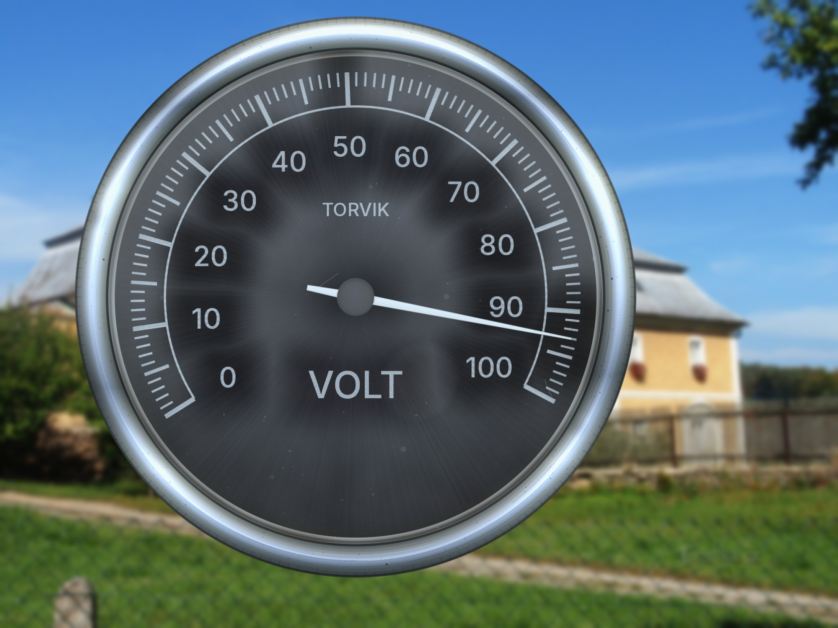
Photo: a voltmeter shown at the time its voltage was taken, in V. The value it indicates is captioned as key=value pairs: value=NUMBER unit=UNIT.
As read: value=93 unit=V
